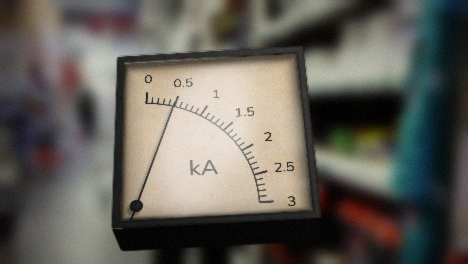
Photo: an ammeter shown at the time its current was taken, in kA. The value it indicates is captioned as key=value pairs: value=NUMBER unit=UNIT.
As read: value=0.5 unit=kA
